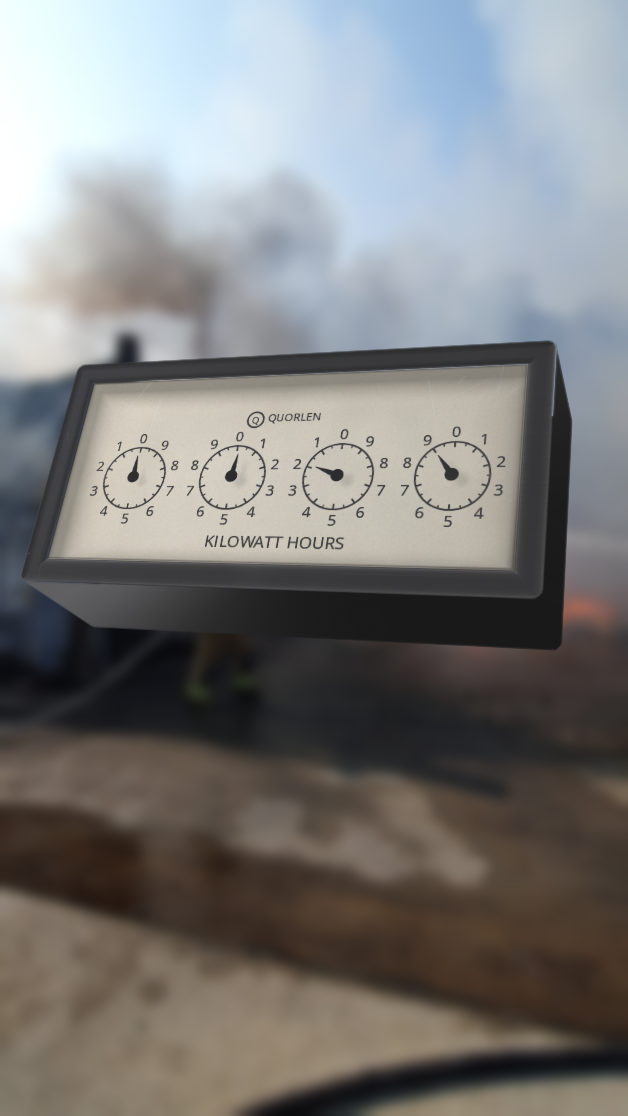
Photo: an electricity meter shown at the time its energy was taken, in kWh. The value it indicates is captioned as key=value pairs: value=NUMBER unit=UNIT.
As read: value=19 unit=kWh
